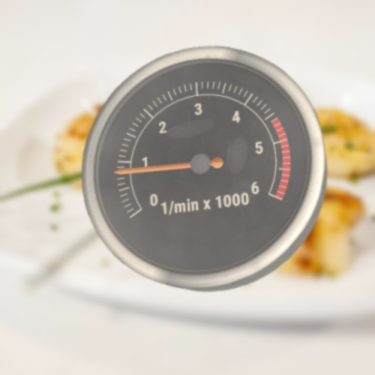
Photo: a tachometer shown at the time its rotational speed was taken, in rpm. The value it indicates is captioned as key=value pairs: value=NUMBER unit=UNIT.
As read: value=800 unit=rpm
